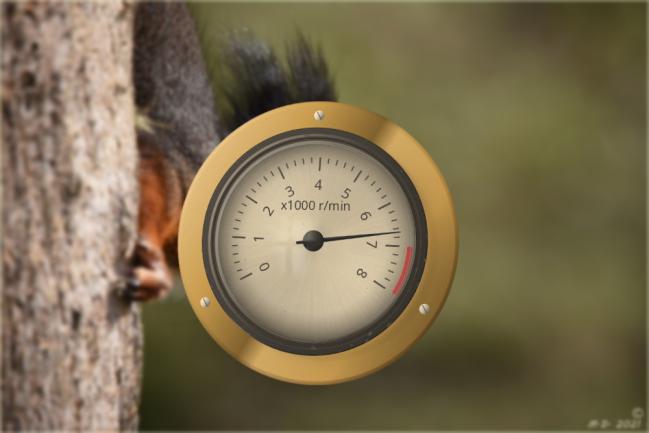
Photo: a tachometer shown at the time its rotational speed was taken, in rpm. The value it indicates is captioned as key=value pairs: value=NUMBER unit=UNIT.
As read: value=6700 unit=rpm
